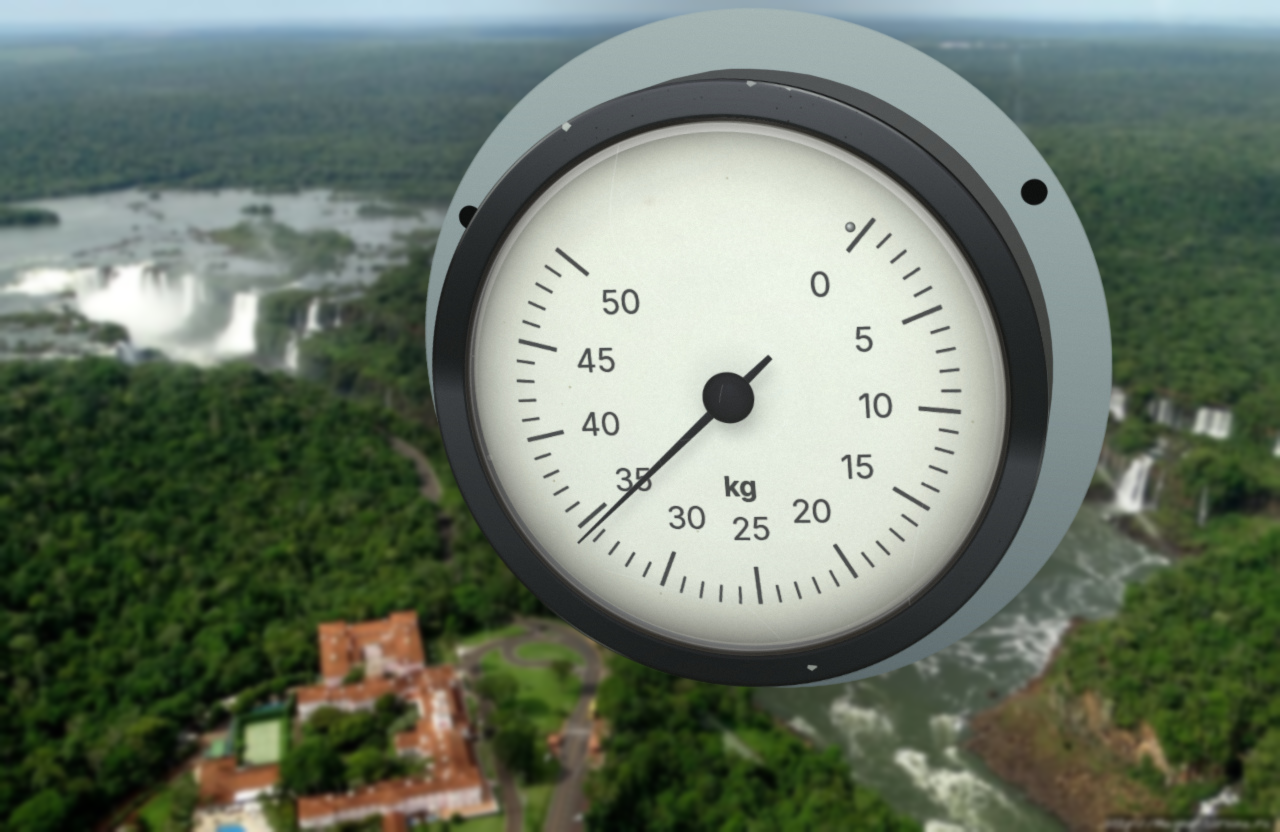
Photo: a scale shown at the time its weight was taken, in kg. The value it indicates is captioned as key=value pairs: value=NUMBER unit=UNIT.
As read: value=34.5 unit=kg
